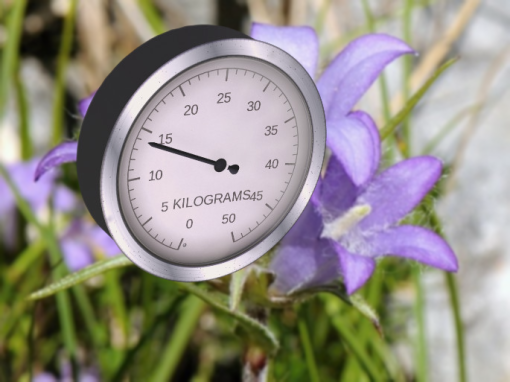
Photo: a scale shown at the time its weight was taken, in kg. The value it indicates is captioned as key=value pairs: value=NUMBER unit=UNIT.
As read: value=14 unit=kg
